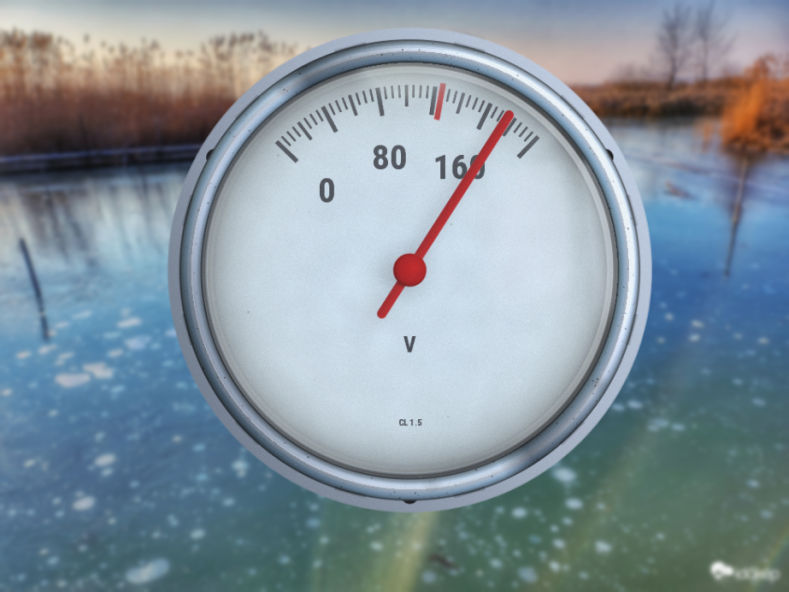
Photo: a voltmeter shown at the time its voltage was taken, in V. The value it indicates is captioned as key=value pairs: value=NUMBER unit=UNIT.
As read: value=175 unit=V
